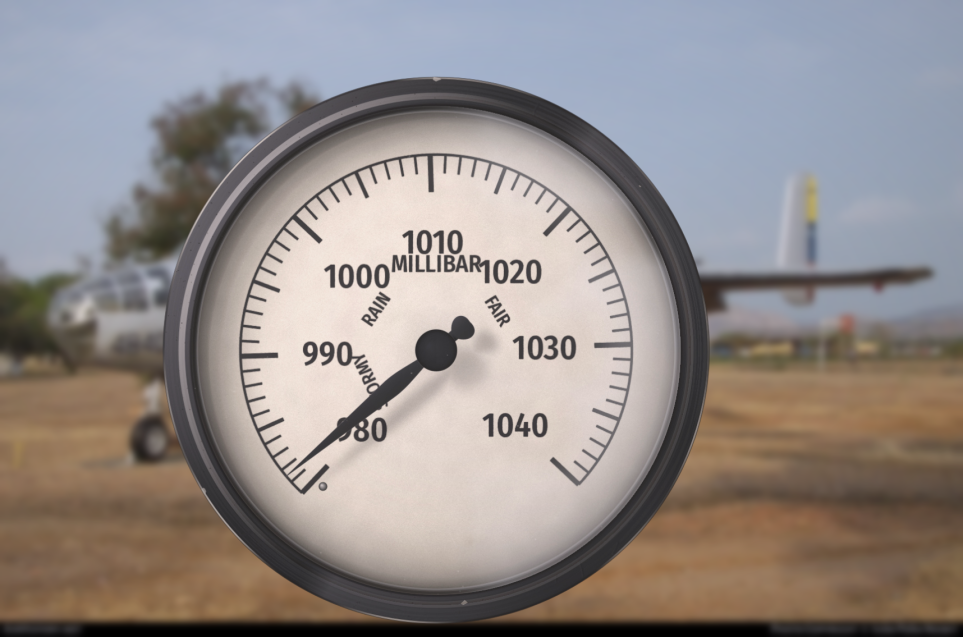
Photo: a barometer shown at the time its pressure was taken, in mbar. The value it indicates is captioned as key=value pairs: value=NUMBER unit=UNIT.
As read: value=981.5 unit=mbar
